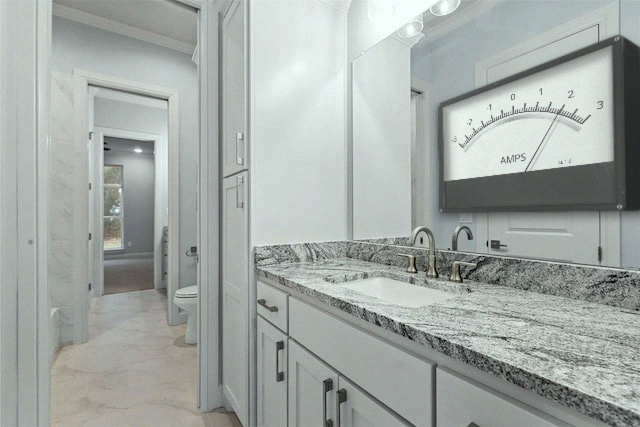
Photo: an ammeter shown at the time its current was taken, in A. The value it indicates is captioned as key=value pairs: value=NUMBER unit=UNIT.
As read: value=2 unit=A
